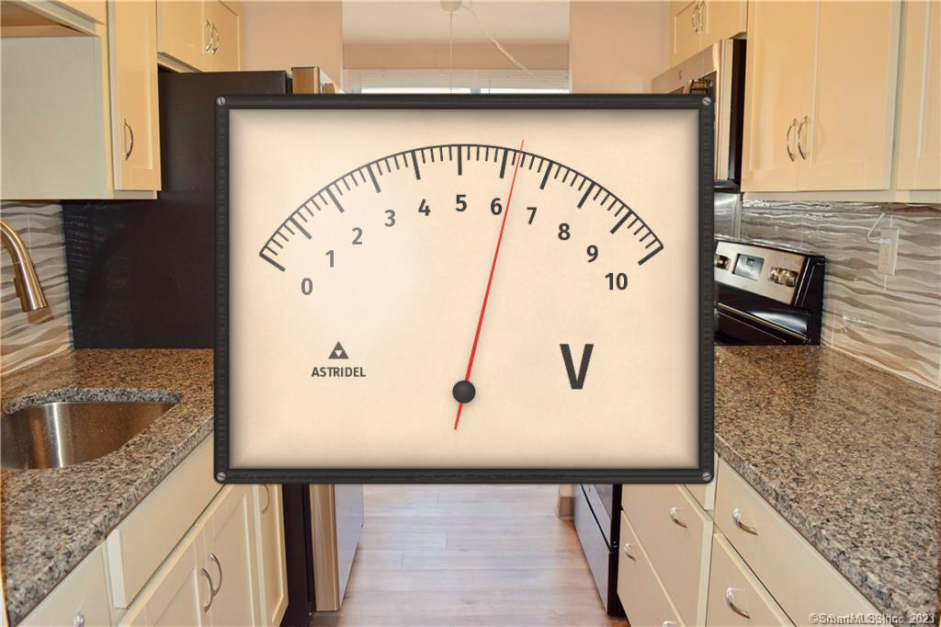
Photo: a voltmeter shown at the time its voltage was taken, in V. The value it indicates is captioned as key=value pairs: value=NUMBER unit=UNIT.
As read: value=6.3 unit=V
